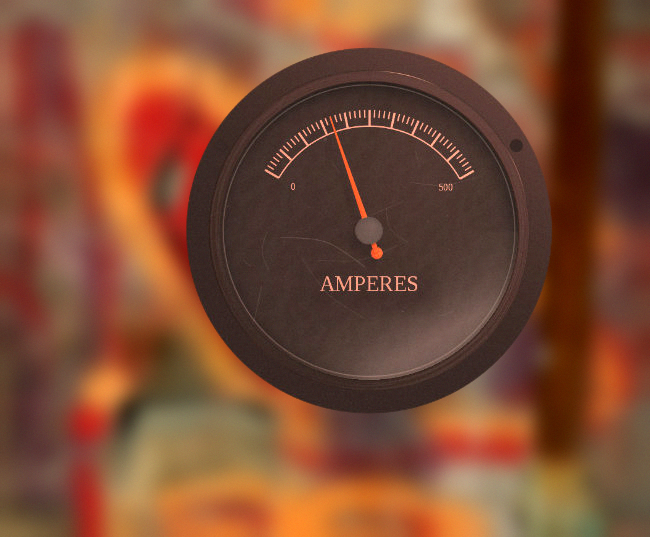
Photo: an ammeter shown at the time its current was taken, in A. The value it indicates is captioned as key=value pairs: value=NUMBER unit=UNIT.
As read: value=170 unit=A
